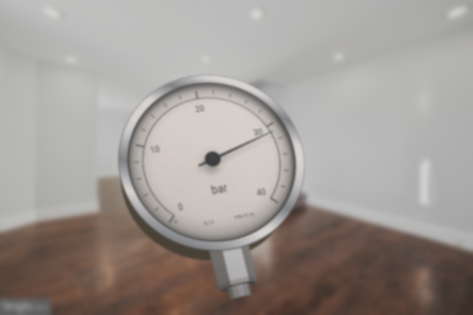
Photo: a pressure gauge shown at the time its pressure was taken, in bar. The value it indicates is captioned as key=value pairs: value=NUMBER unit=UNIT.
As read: value=31 unit=bar
